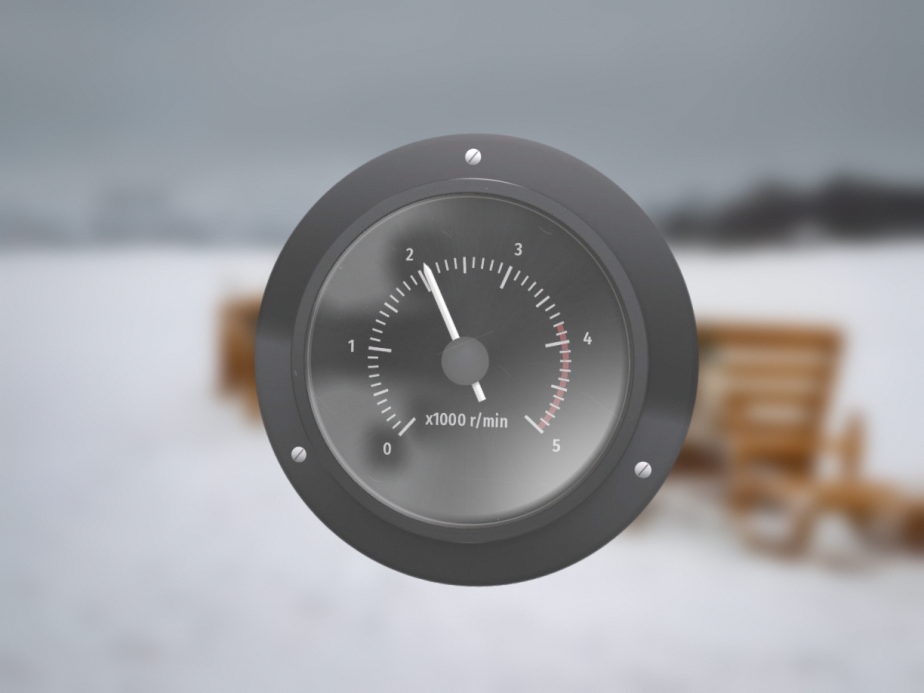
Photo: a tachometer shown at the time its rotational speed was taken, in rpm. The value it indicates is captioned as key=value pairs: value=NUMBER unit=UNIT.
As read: value=2100 unit=rpm
